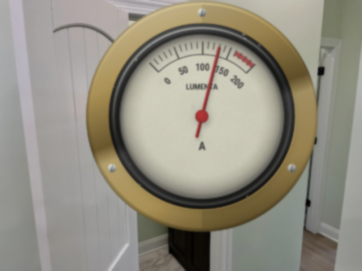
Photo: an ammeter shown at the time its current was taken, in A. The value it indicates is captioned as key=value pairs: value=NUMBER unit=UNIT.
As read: value=130 unit=A
